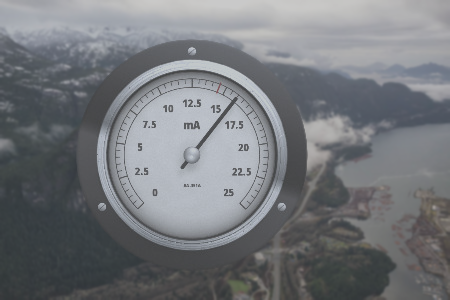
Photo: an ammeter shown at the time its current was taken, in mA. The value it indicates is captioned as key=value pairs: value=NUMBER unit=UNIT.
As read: value=16 unit=mA
